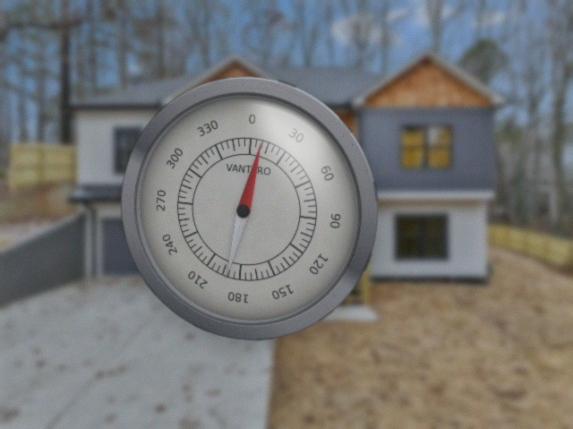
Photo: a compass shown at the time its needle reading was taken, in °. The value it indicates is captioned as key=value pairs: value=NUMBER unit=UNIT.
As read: value=10 unit=°
